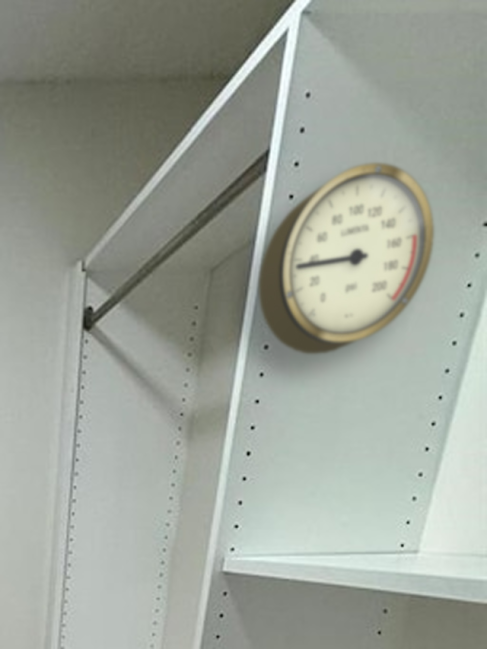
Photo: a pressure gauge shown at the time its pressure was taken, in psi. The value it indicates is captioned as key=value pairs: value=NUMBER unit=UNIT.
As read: value=35 unit=psi
